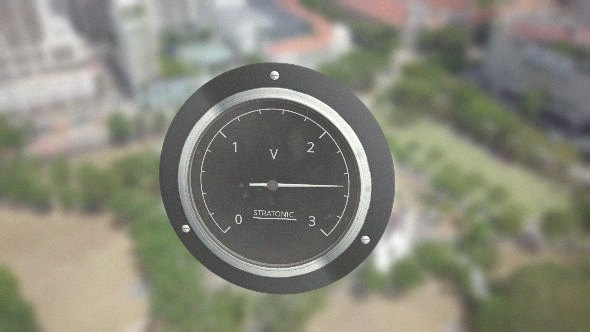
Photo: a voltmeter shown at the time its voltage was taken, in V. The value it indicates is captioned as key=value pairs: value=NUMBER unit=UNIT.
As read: value=2.5 unit=V
